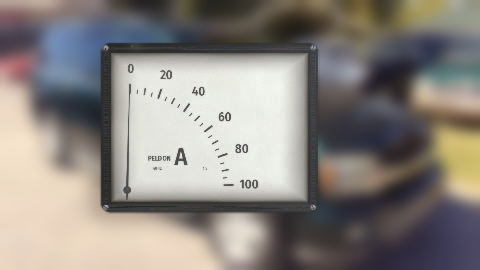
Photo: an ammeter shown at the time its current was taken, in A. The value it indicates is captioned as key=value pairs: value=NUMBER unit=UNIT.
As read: value=0 unit=A
